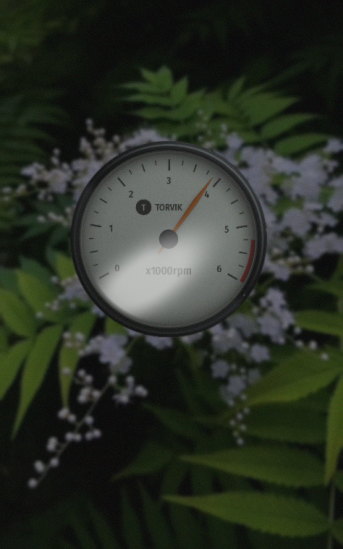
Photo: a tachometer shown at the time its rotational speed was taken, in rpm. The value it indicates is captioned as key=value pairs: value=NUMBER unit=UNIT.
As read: value=3875 unit=rpm
